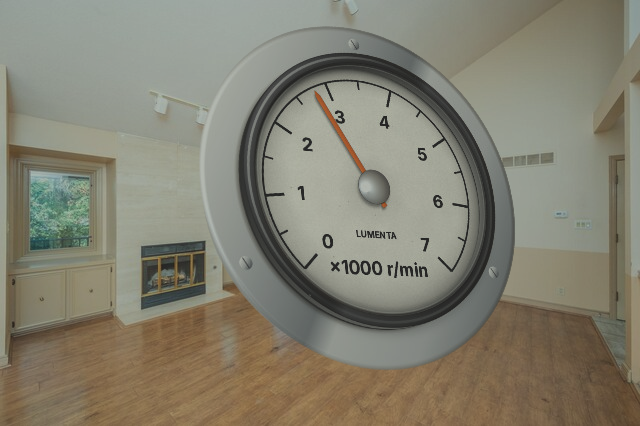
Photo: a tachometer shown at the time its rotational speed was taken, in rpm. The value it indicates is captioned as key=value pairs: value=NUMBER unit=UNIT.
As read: value=2750 unit=rpm
